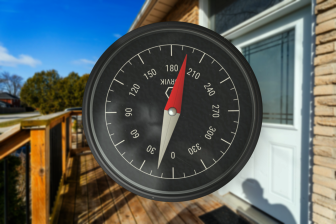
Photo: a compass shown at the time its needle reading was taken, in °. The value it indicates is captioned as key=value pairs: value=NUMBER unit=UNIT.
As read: value=195 unit=°
